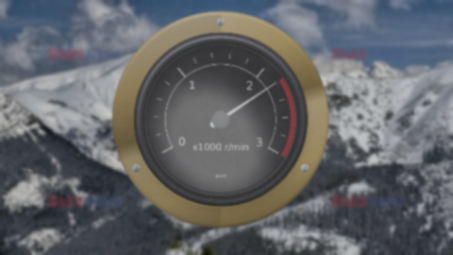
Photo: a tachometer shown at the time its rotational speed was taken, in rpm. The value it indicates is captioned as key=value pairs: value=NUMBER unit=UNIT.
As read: value=2200 unit=rpm
